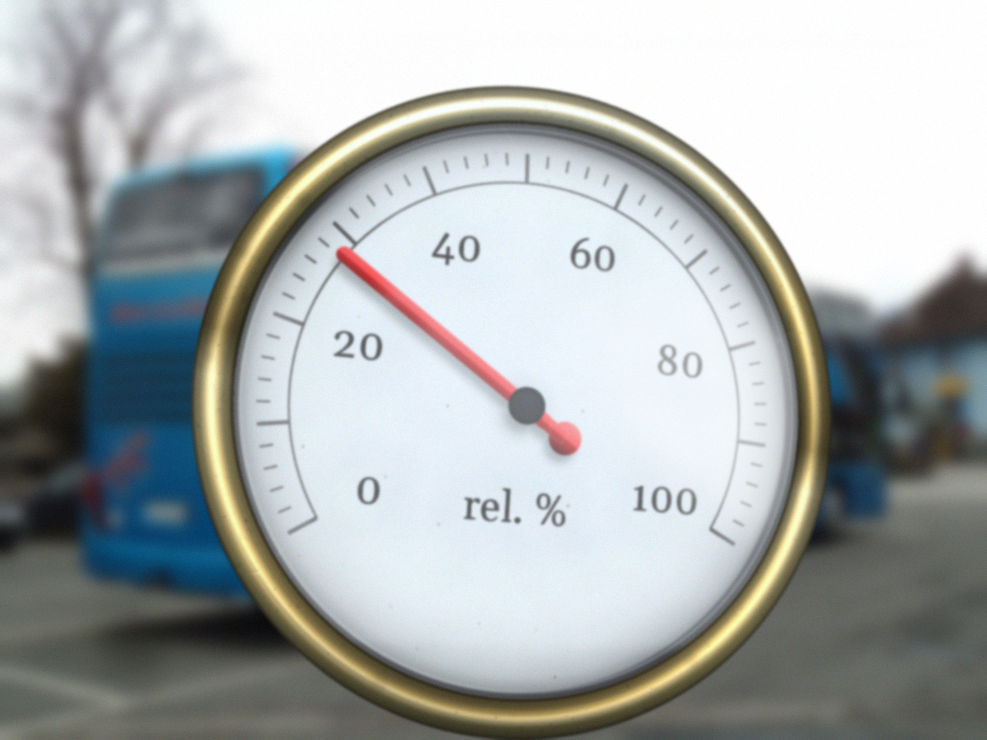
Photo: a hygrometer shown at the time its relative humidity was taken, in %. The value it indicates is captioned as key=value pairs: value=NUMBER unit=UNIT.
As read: value=28 unit=%
